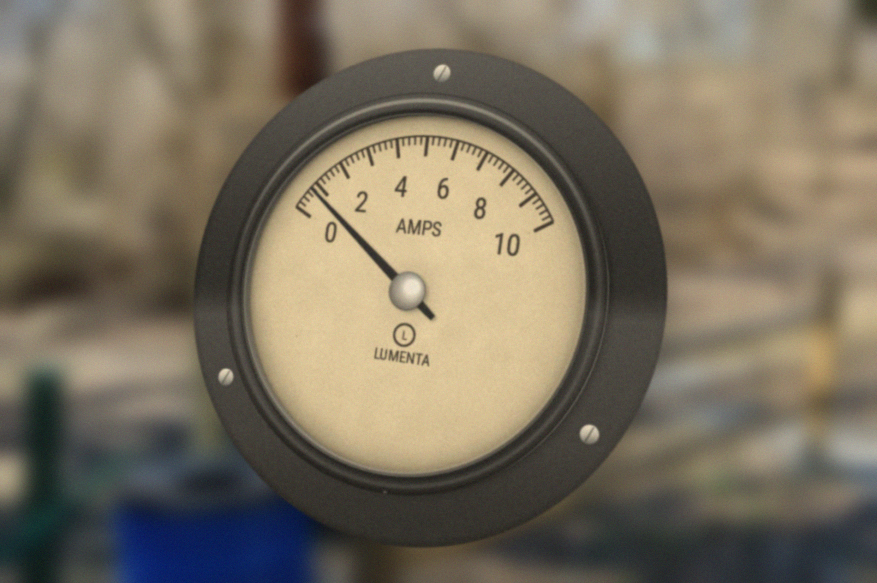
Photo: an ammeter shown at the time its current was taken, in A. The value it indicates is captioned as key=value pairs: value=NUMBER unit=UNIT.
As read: value=0.8 unit=A
